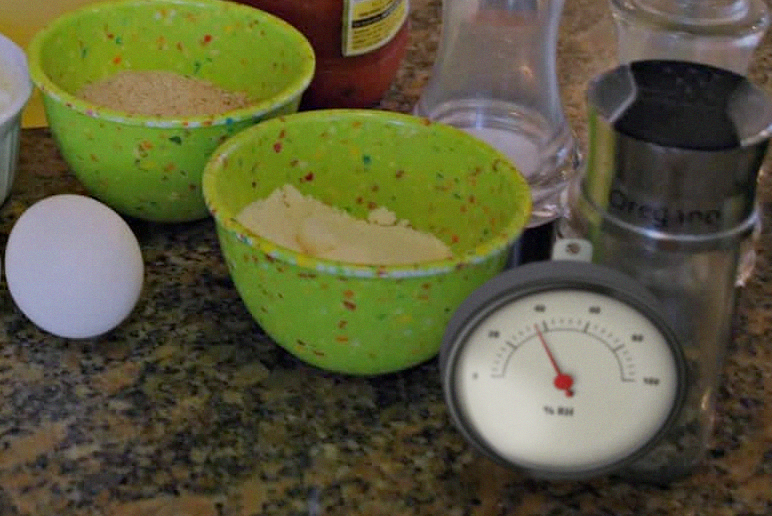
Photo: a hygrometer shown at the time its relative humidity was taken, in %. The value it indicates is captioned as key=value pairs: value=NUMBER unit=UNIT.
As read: value=36 unit=%
